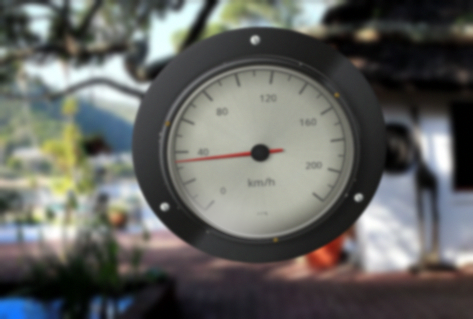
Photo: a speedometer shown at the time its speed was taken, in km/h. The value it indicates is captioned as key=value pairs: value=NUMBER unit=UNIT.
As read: value=35 unit=km/h
